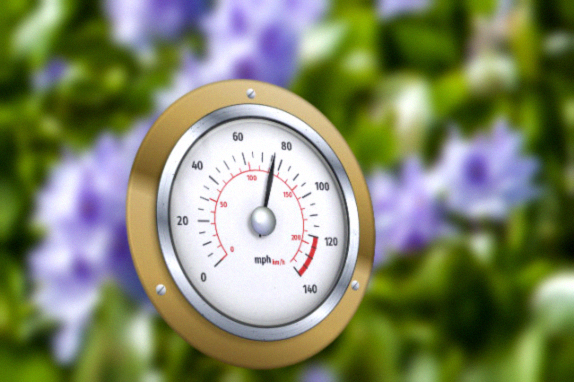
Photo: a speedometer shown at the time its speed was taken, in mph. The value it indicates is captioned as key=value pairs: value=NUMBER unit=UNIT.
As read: value=75 unit=mph
